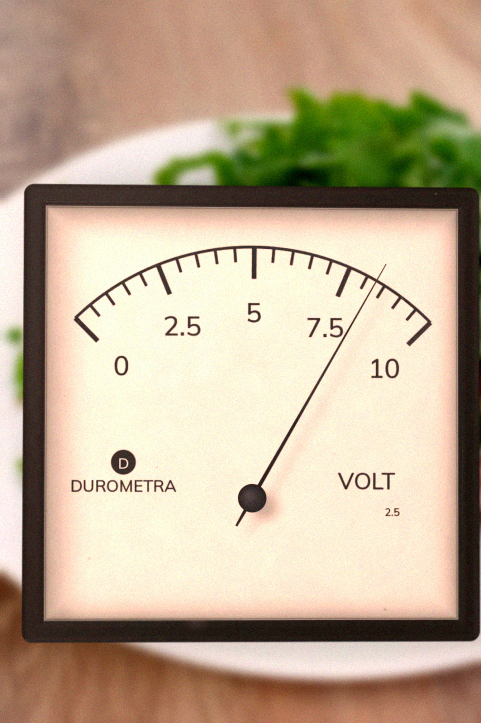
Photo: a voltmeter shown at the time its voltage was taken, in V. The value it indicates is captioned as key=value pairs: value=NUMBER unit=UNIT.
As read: value=8.25 unit=V
